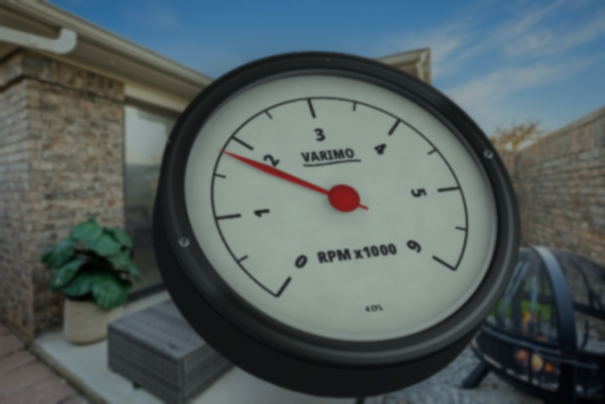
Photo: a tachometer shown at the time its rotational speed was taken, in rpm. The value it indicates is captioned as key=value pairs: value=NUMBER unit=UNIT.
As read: value=1750 unit=rpm
